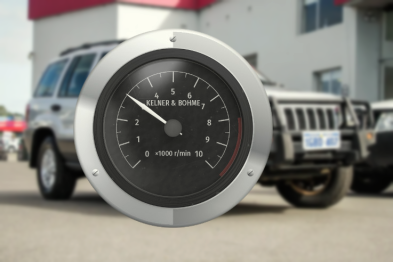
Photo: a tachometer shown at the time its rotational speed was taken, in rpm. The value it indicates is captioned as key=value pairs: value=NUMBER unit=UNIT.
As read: value=3000 unit=rpm
